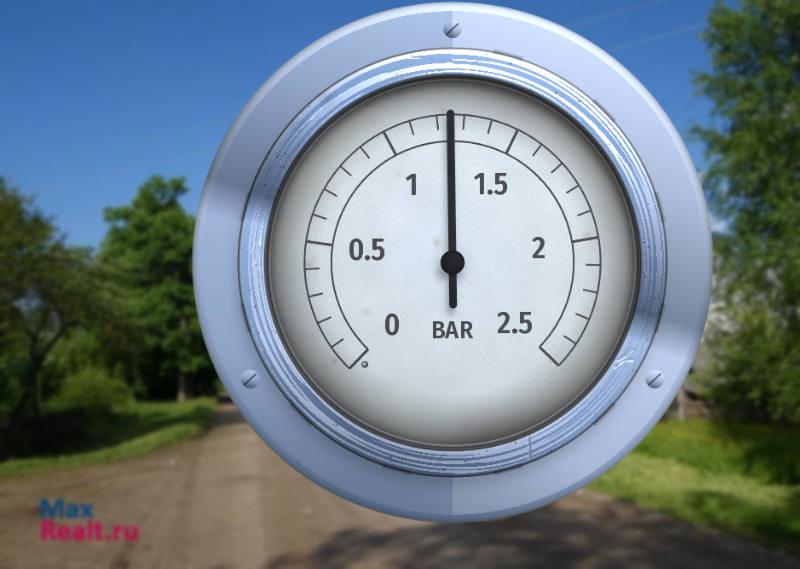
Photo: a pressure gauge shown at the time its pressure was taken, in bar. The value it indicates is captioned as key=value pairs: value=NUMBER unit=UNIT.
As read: value=1.25 unit=bar
